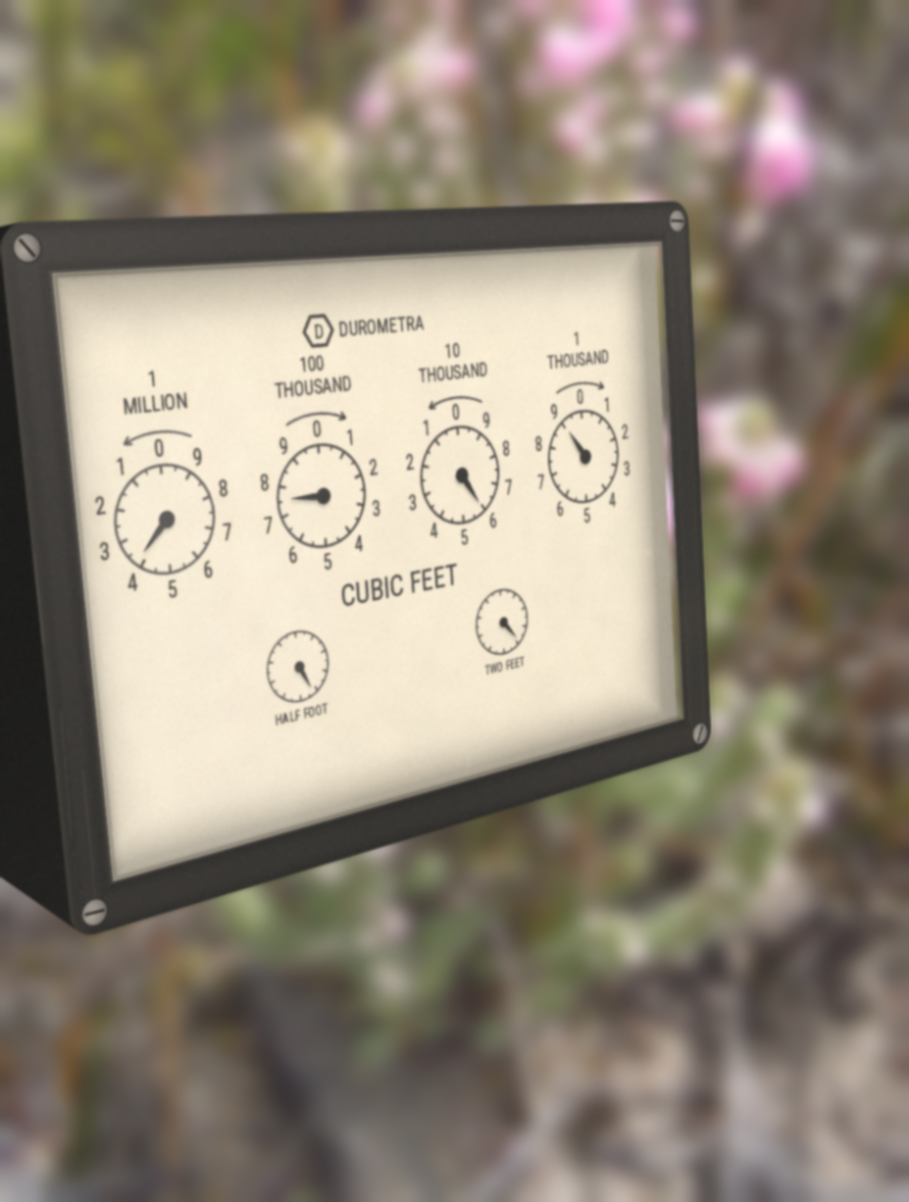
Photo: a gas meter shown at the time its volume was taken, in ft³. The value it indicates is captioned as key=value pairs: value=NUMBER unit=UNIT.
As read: value=375900 unit=ft³
